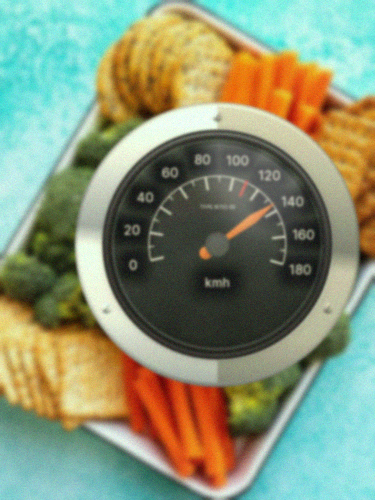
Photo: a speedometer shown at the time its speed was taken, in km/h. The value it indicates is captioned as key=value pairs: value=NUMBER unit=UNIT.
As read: value=135 unit=km/h
